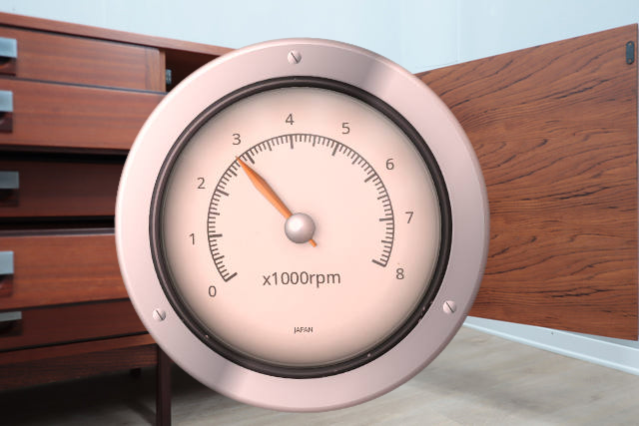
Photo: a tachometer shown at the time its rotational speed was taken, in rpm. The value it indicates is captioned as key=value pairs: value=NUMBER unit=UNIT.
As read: value=2800 unit=rpm
